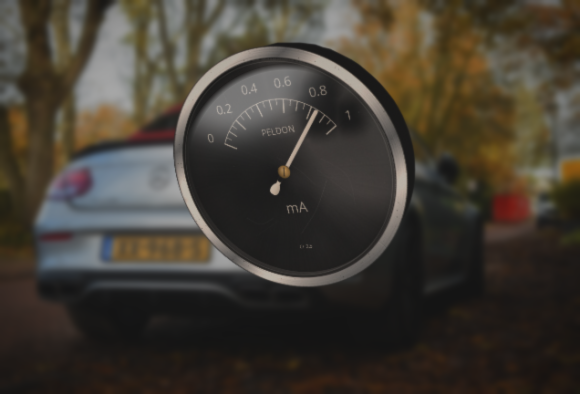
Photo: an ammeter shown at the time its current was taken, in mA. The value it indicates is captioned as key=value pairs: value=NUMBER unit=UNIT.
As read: value=0.85 unit=mA
